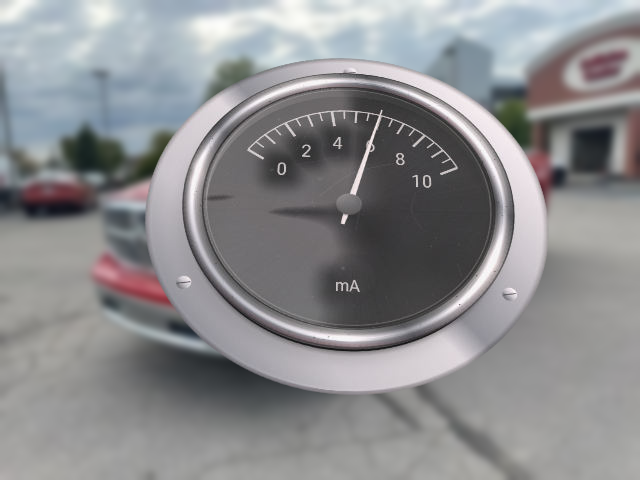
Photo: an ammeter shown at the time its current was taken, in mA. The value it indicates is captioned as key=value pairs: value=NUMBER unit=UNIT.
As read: value=6 unit=mA
